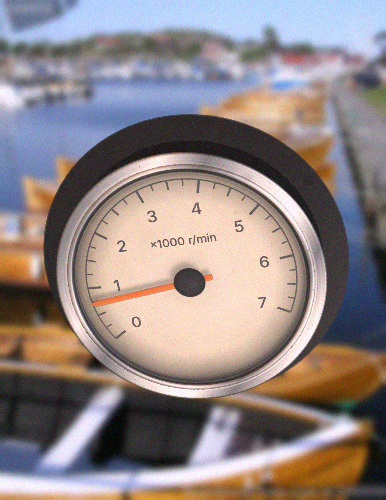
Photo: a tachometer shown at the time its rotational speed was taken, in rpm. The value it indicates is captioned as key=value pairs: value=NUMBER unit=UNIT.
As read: value=750 unit=rpm
